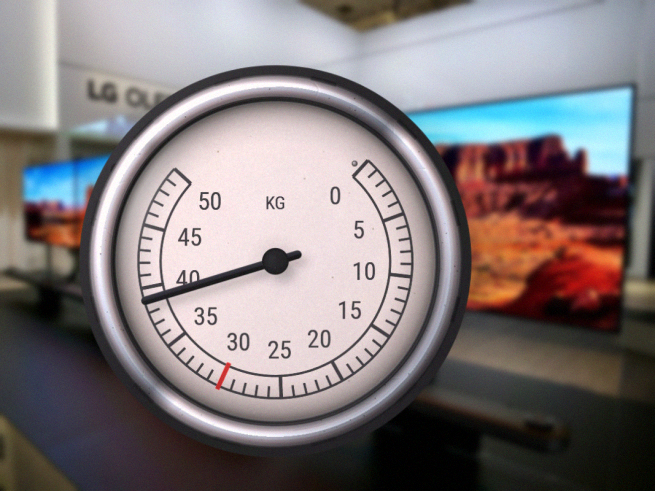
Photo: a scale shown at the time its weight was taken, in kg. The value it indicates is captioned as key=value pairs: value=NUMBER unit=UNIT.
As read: value=39 unit=kg
